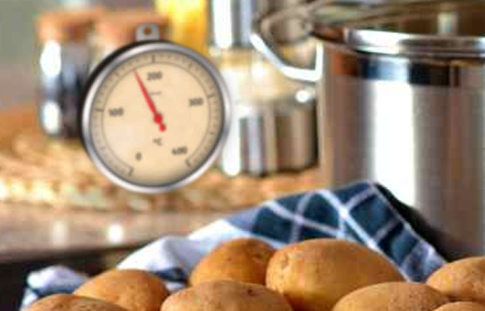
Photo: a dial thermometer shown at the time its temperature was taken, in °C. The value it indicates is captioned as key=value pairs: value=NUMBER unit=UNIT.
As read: value=170 unit=°C
